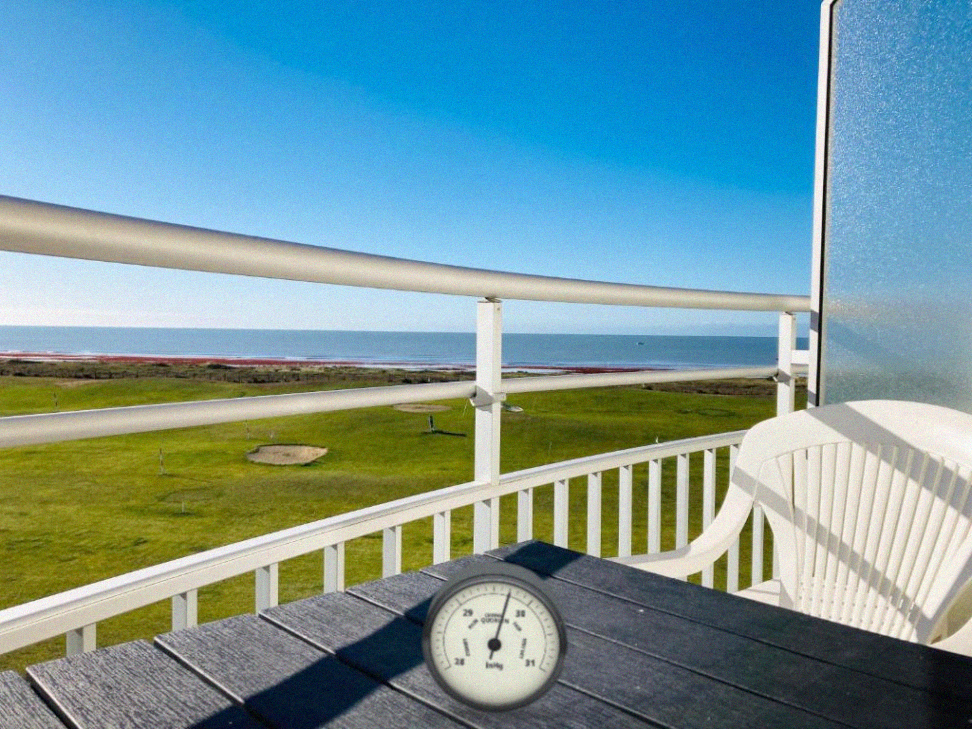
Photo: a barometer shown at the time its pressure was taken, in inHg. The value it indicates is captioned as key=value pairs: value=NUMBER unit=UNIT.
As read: value=29.7 unit=inHg
